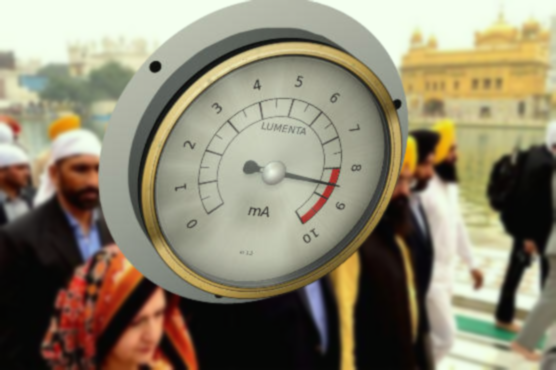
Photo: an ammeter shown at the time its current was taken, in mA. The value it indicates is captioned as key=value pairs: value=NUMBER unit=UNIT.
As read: value=8.5 unit=mA
